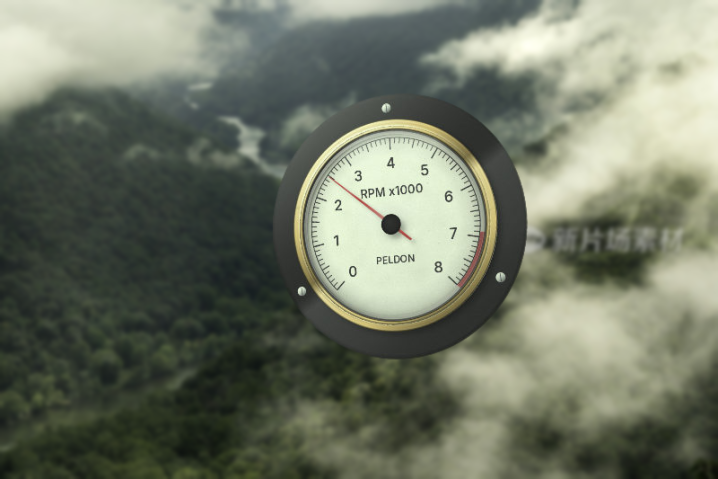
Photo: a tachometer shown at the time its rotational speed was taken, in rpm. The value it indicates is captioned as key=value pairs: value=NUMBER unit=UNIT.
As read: value=2500 unit=rpm
